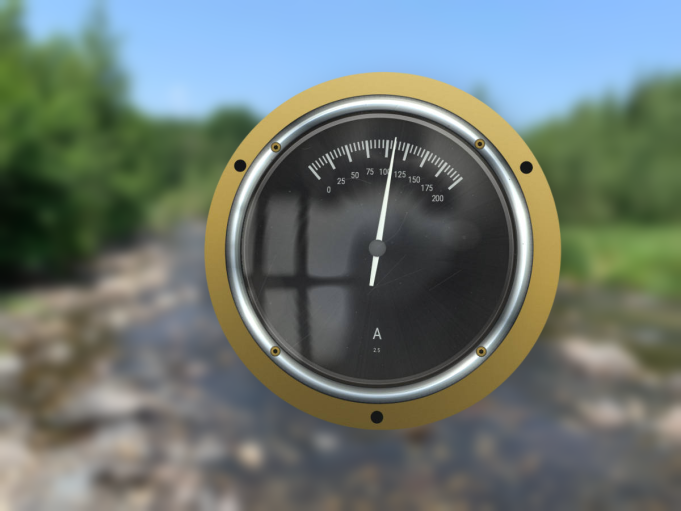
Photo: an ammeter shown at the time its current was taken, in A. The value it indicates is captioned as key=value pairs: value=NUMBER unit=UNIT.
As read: value=110 unit=A
